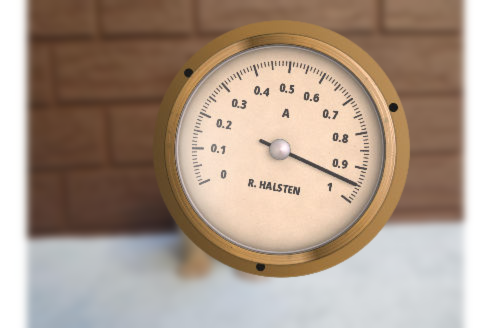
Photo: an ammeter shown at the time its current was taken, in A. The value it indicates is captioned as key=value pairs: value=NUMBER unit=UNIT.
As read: value=0.95 unit=A
